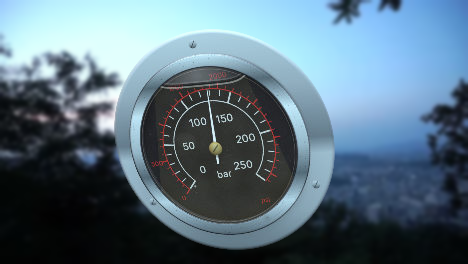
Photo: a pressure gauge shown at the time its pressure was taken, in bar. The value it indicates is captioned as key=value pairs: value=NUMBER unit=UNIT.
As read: value=130 unit=bar
